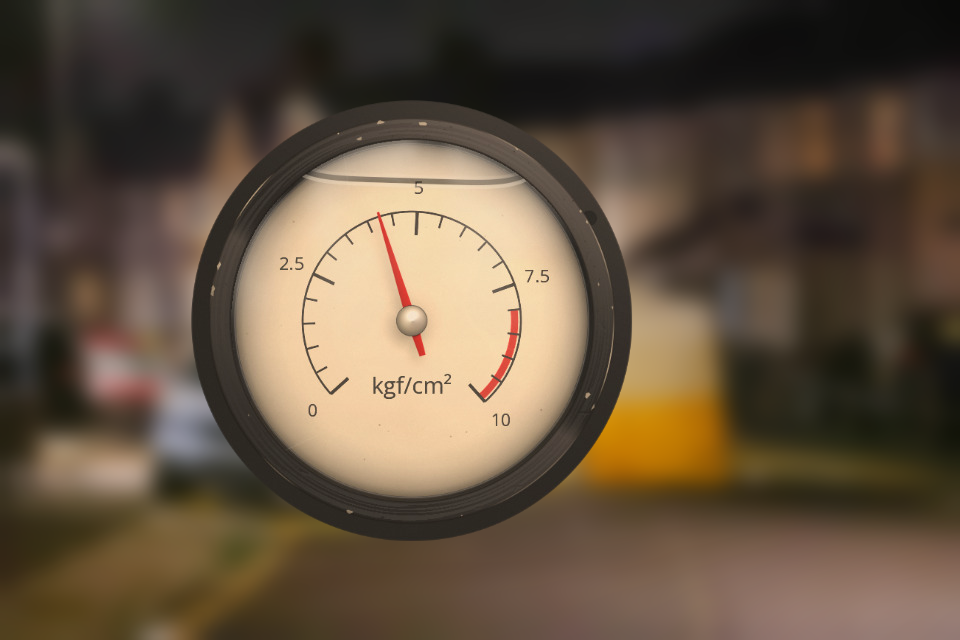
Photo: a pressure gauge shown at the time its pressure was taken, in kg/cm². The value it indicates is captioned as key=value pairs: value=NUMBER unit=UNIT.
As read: value=4.25 unit=kg/cm²
